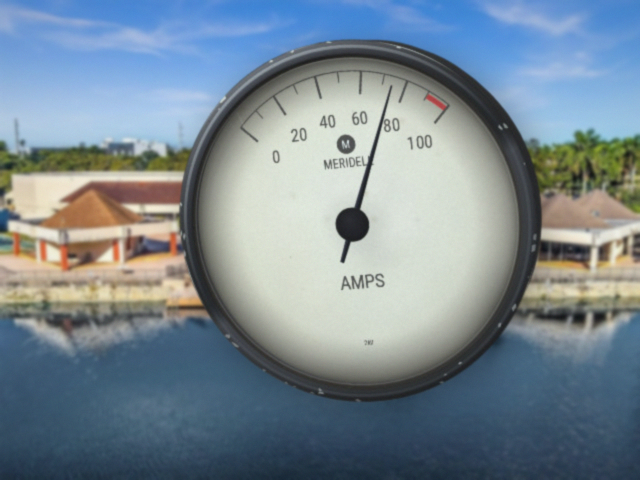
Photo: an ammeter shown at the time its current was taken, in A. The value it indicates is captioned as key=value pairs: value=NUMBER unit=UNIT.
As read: value=75 unit=A
